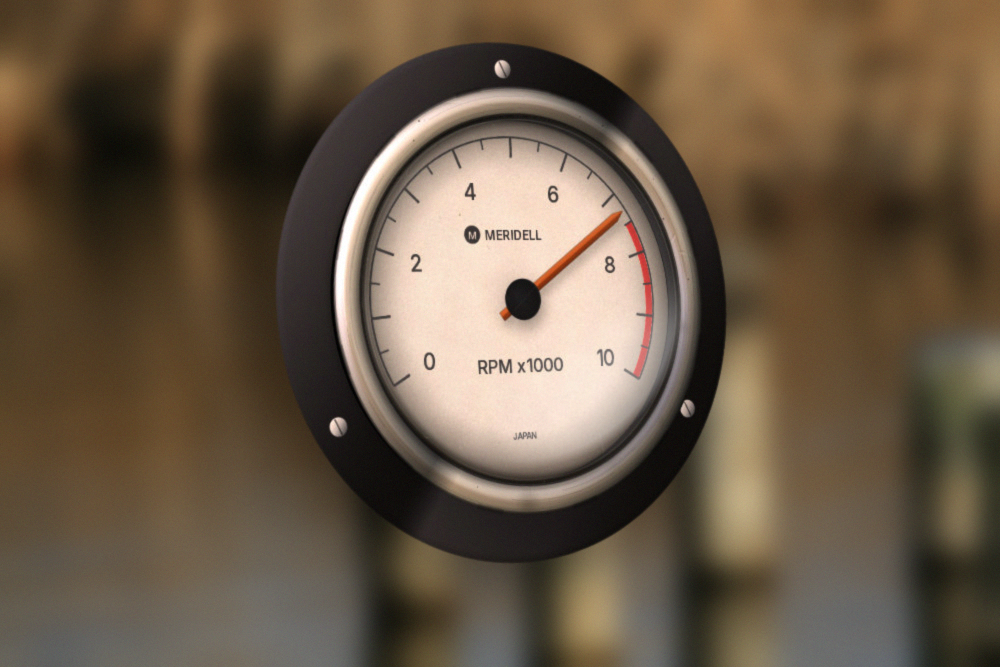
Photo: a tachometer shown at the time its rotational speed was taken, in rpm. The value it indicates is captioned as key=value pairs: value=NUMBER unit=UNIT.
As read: value=7250 unit=rpm
